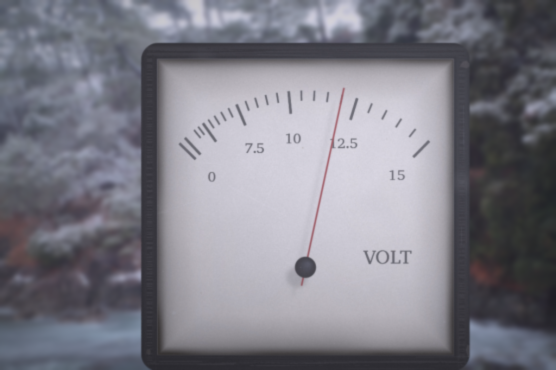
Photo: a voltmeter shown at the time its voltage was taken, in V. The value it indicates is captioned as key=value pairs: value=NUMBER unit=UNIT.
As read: value=12 unit=V
